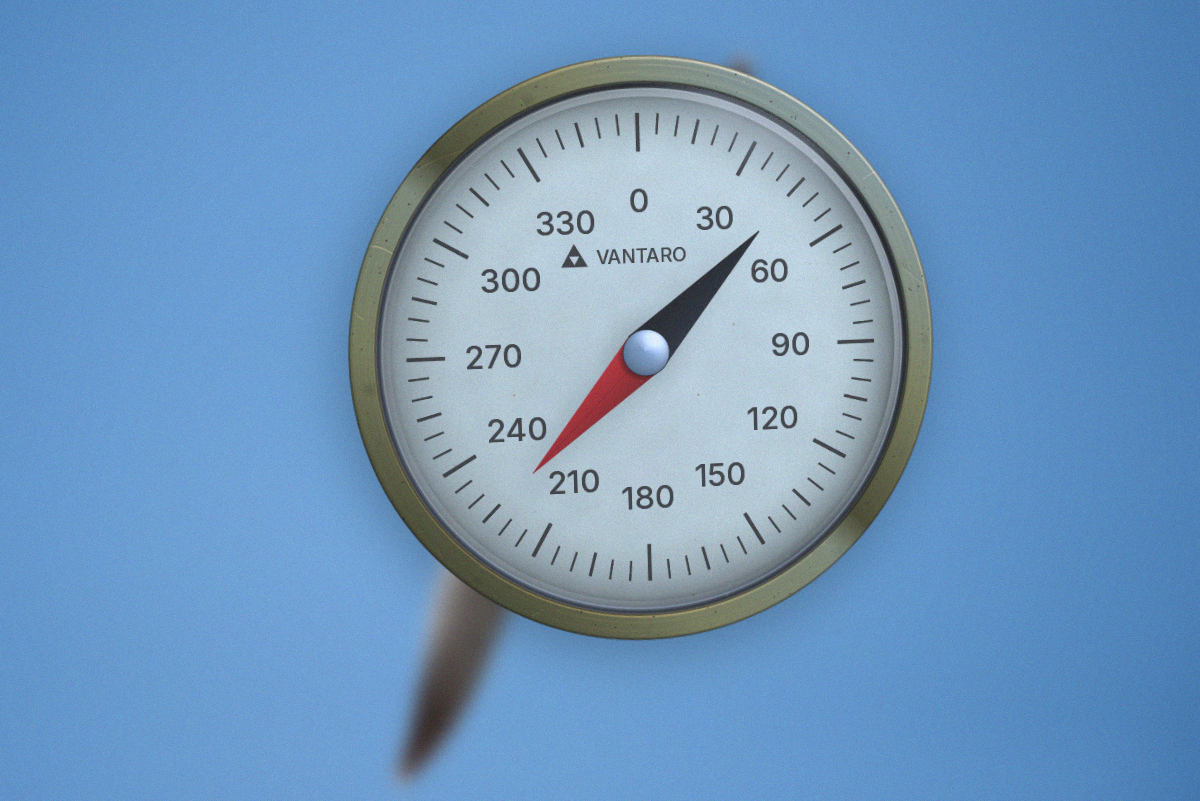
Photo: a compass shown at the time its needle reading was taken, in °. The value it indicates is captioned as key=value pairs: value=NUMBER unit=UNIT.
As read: value=225 unit=°
